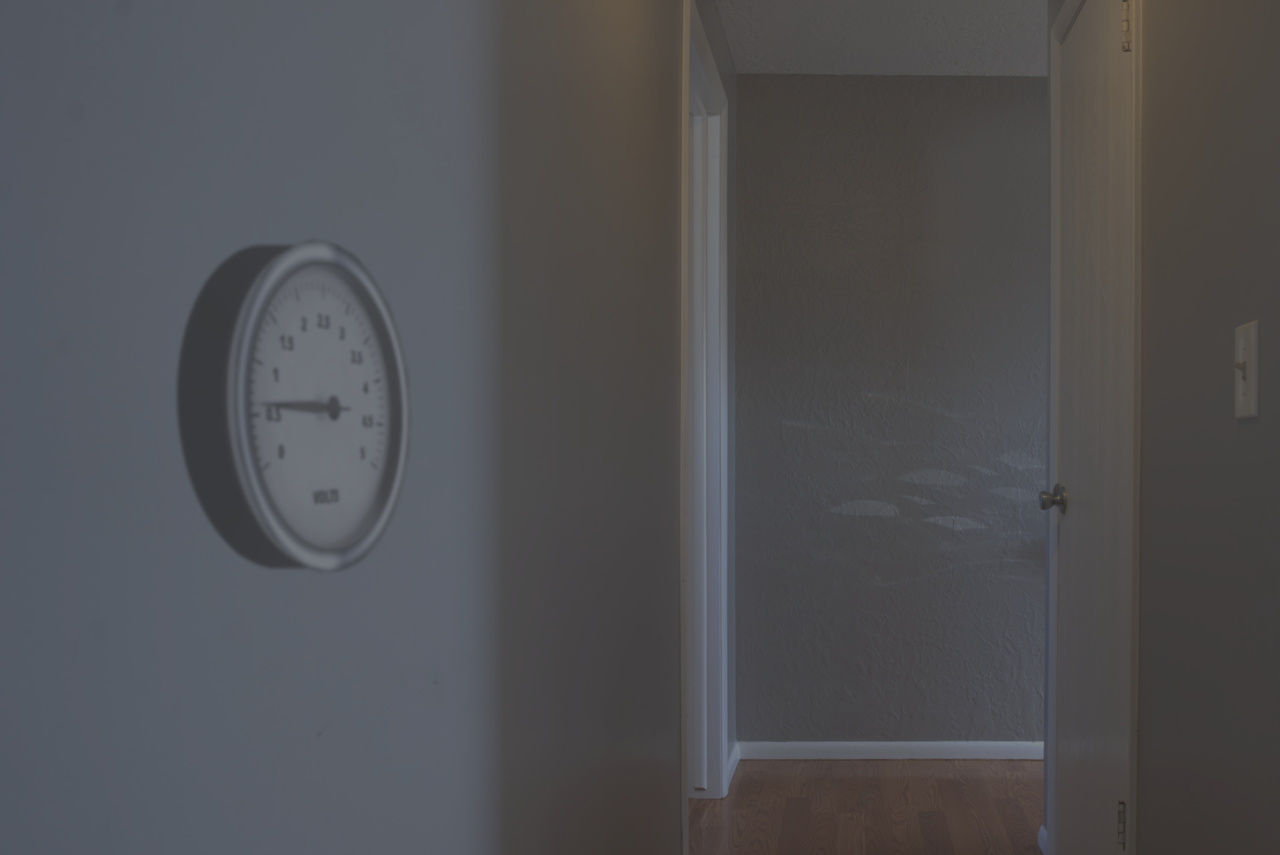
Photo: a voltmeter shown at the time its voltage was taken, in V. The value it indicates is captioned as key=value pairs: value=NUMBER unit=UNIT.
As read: value=0.6 unit=V
